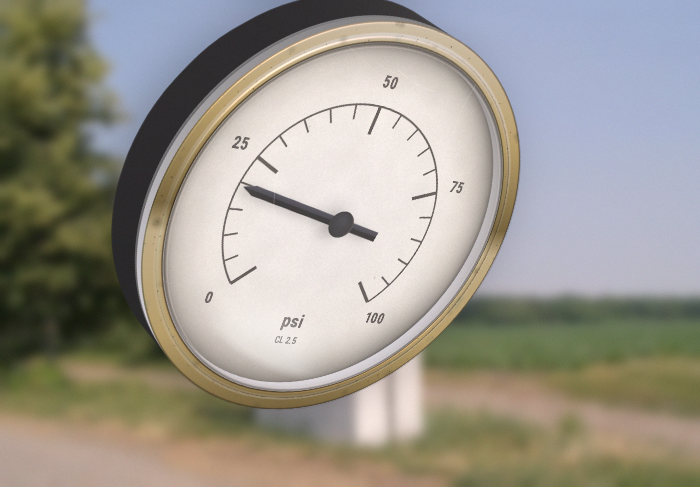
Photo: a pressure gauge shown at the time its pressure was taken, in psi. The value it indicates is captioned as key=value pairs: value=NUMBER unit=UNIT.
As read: value=20 unit=psi
